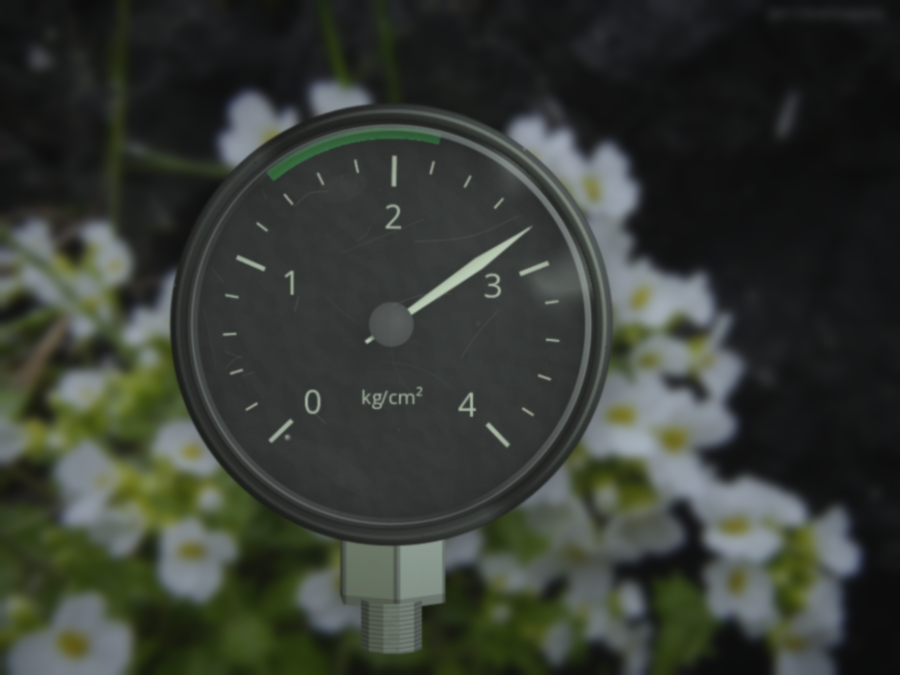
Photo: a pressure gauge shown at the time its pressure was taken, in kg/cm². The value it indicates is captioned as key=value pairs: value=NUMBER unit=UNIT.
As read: value=2.8 unit=kg/cm²
